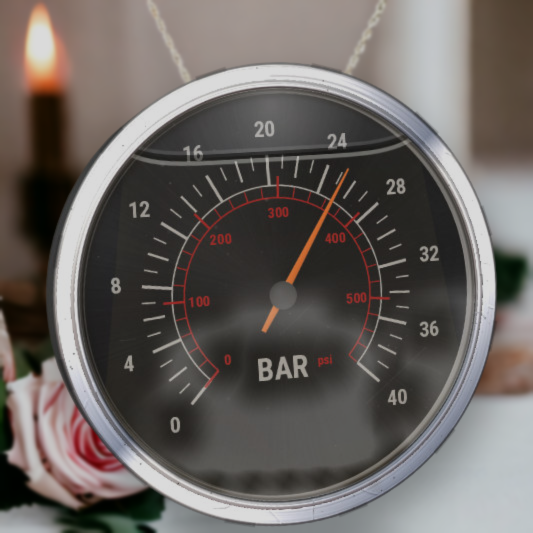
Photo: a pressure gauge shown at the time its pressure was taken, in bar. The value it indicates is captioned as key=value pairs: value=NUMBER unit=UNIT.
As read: value=25 unit=bar
